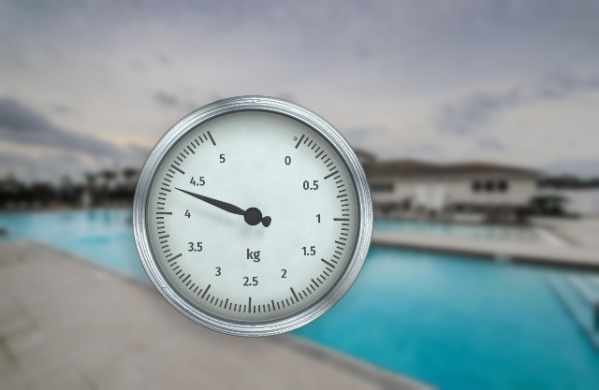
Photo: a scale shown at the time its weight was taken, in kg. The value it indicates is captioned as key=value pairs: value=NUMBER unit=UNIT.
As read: value=4.3 unit=kg
